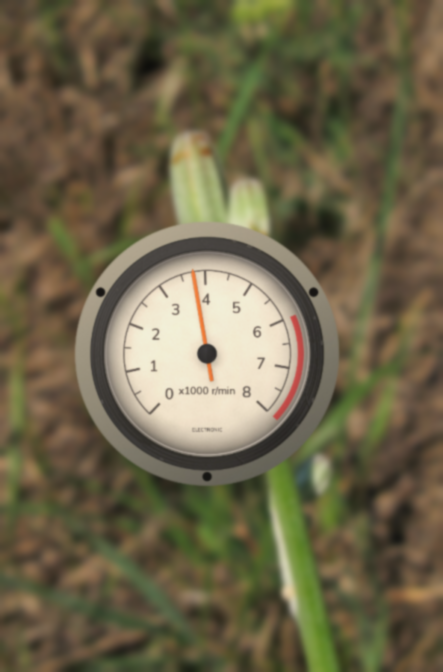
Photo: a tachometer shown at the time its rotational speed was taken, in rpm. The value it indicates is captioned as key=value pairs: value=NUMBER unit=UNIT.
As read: value=3750 unit=rpm
